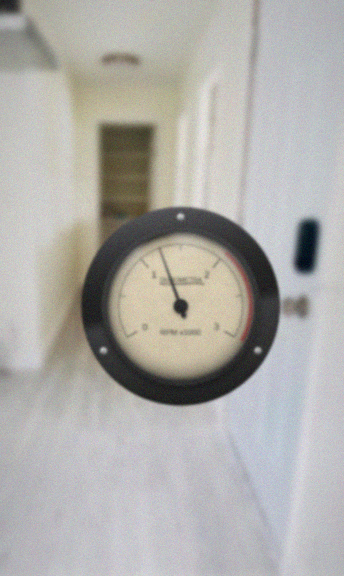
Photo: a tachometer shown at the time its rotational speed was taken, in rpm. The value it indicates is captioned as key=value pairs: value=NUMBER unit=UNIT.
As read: value=1250 unit=rpm
